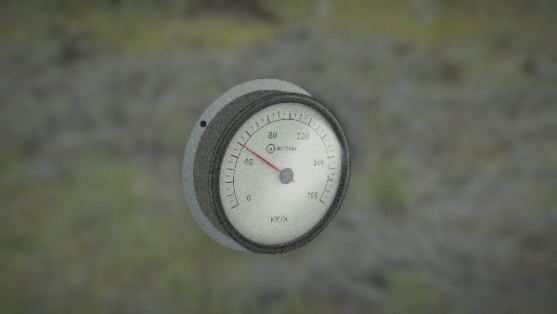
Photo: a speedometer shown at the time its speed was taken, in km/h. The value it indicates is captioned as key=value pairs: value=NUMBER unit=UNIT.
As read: value=50 unit=km/h
